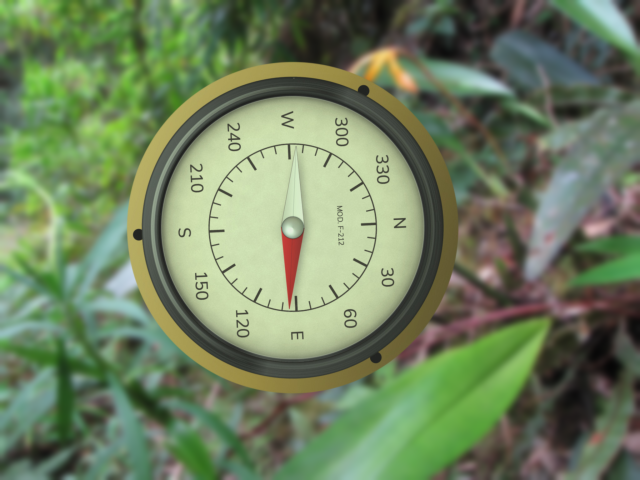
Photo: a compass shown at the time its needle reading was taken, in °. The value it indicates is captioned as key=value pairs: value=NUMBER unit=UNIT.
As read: value=95 unit=°
